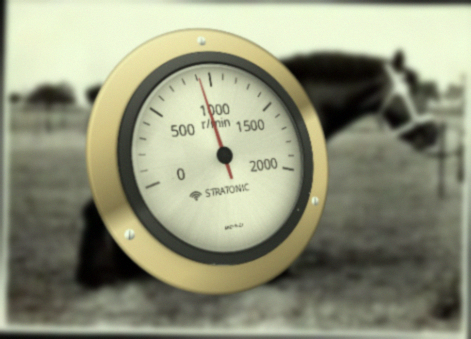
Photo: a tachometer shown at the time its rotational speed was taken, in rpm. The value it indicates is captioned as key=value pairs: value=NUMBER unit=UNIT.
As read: value=900 unit=rpm
